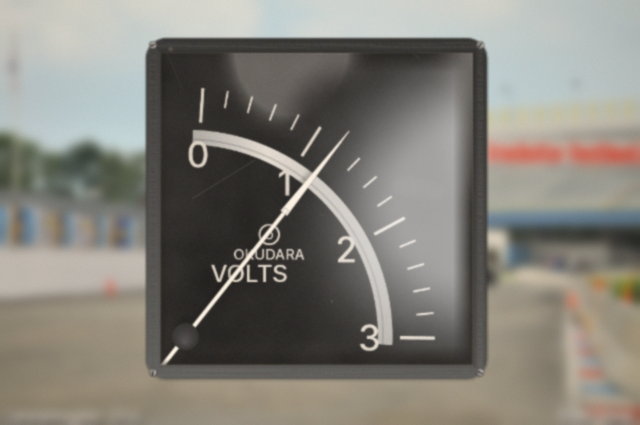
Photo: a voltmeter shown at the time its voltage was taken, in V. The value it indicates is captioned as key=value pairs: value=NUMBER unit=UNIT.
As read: value=1.2 unit=V
